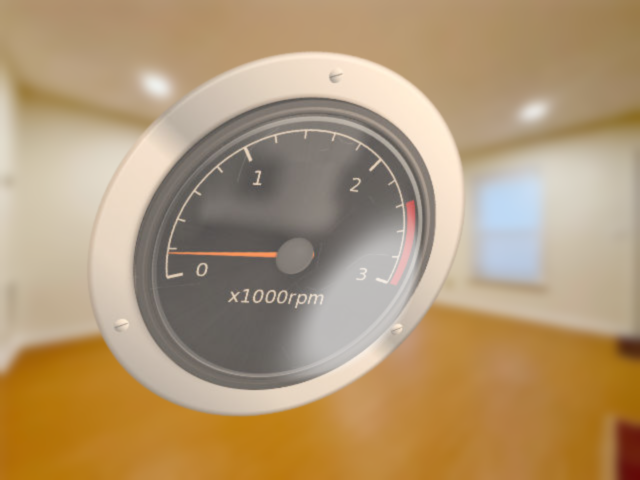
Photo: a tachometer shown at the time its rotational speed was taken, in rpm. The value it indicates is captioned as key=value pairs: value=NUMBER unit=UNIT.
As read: value=200 unit=rpm
